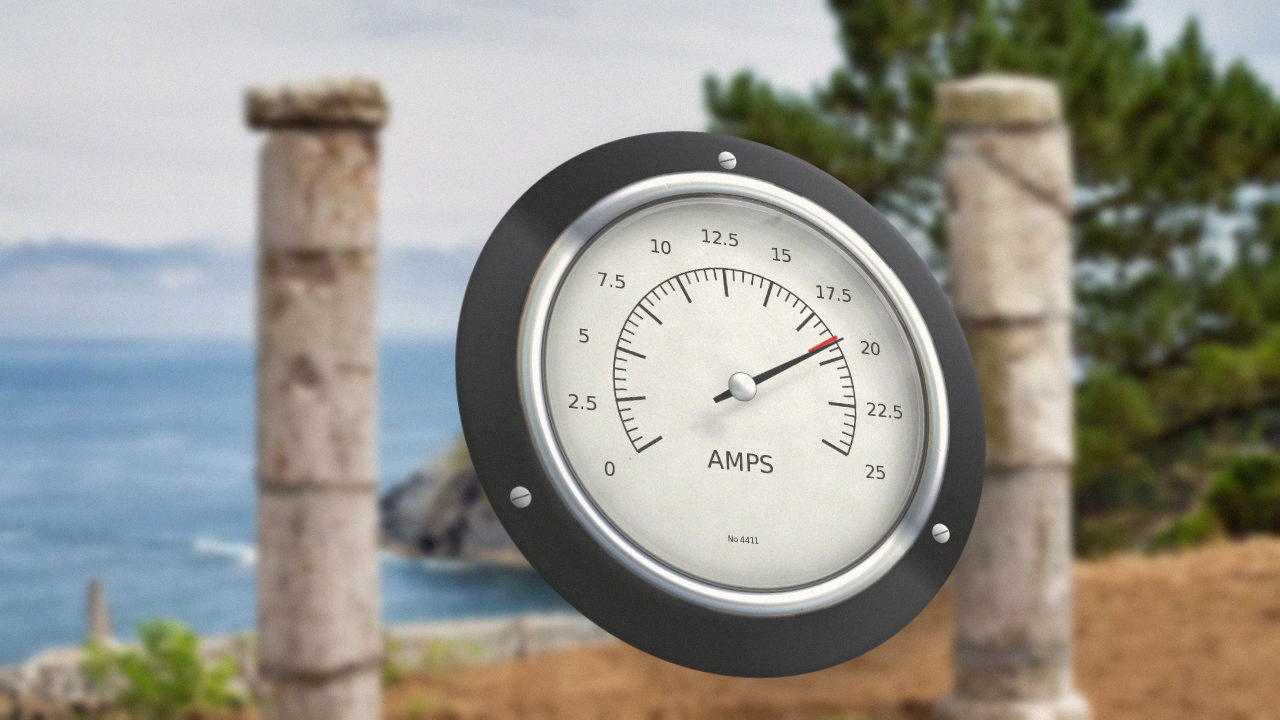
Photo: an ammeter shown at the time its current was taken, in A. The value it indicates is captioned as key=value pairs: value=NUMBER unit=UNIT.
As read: value=19.25 unit=A
